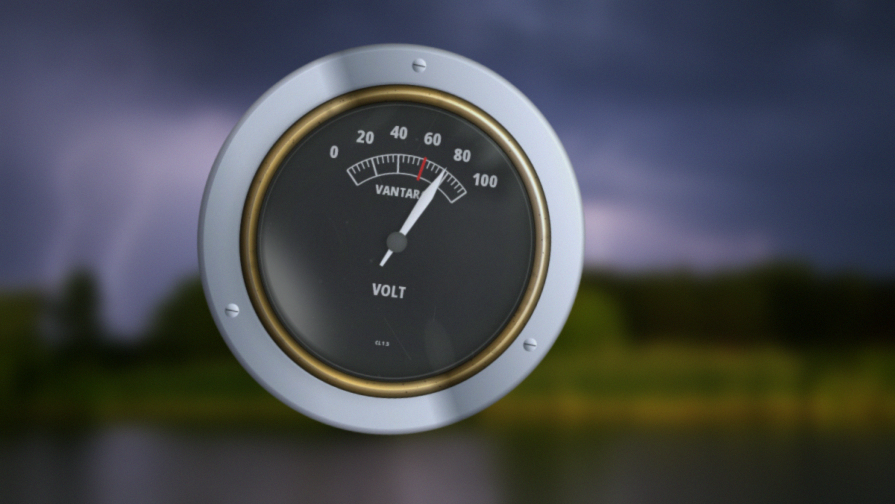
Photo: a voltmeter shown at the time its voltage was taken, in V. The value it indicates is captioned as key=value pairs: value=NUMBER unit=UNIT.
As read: value=76 unit=V
